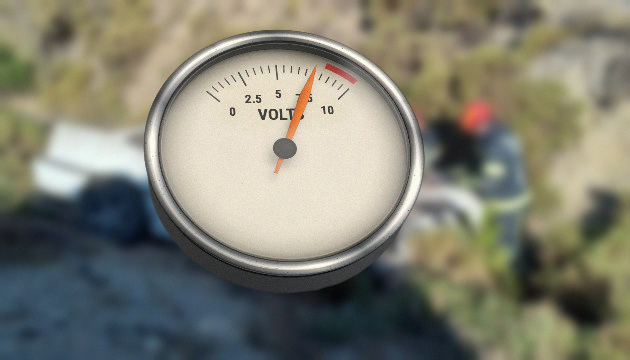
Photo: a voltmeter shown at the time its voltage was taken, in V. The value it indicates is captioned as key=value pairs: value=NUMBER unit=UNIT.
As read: value=7.5 unit=V
